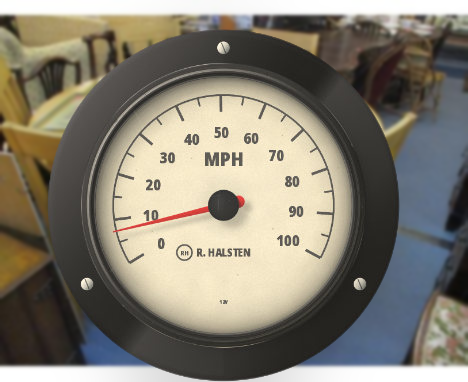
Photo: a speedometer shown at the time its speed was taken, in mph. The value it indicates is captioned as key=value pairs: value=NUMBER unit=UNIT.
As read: value=7.5 unit=mph
